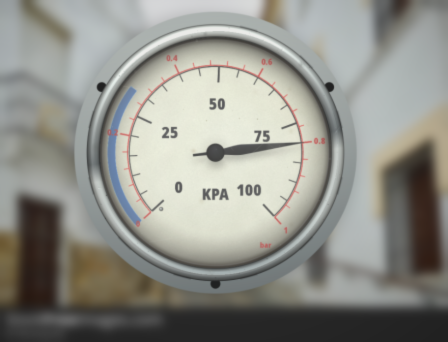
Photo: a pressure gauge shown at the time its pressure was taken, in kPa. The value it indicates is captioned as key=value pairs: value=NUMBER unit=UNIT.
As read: value=80 unit=kPa
